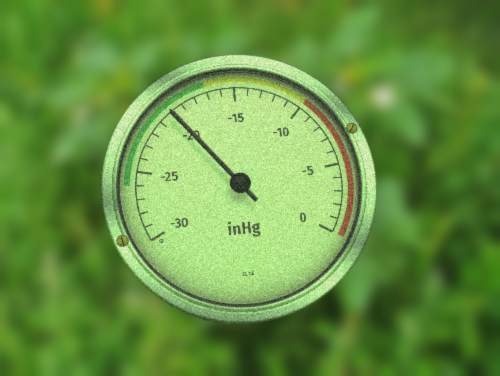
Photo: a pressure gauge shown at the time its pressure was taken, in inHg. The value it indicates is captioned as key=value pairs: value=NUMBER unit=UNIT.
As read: value=-20 unit=inHg
